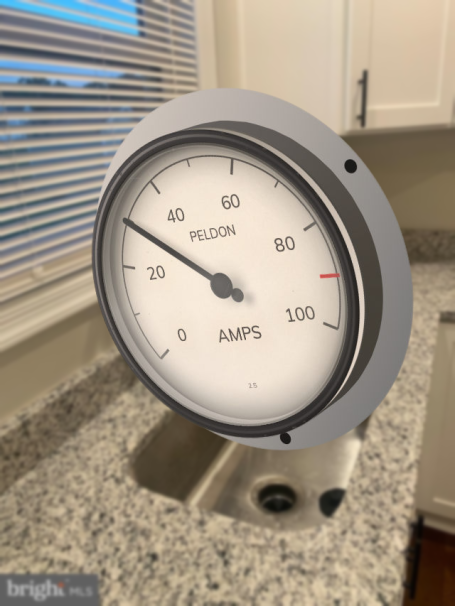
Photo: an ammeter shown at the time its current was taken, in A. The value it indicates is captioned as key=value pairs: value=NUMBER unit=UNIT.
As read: value=30 unit=A
